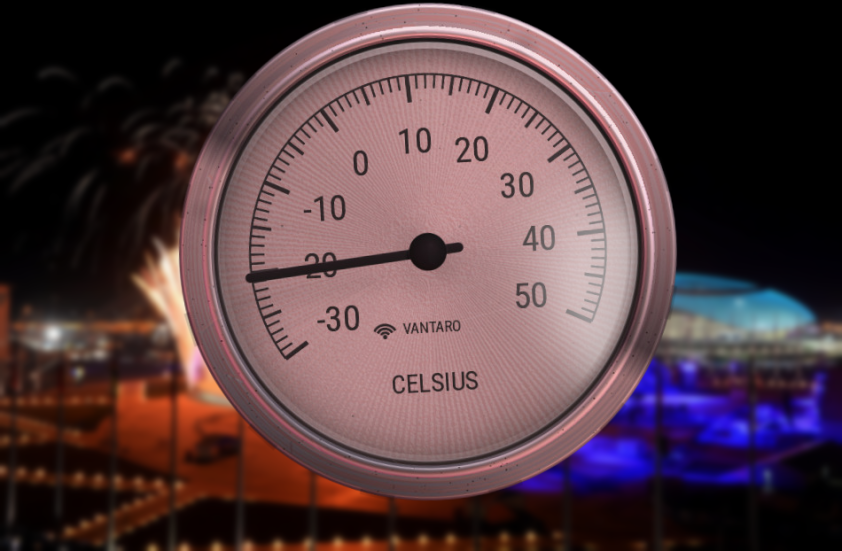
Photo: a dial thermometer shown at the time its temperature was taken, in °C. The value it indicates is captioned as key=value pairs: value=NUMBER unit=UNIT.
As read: value=-20.5 unit=°C
